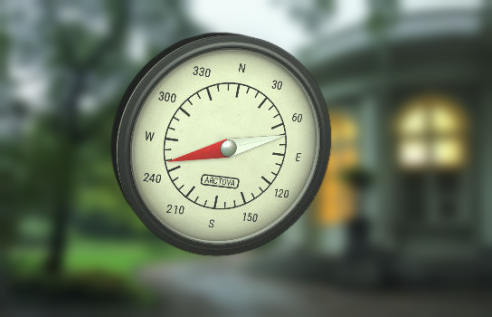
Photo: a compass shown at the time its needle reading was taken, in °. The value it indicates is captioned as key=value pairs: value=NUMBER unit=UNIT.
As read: value=250 unit=°
